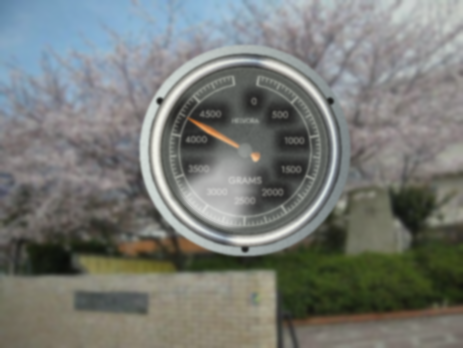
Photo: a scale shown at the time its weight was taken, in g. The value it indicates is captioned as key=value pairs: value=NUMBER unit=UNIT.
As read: value=4250 unit=g
